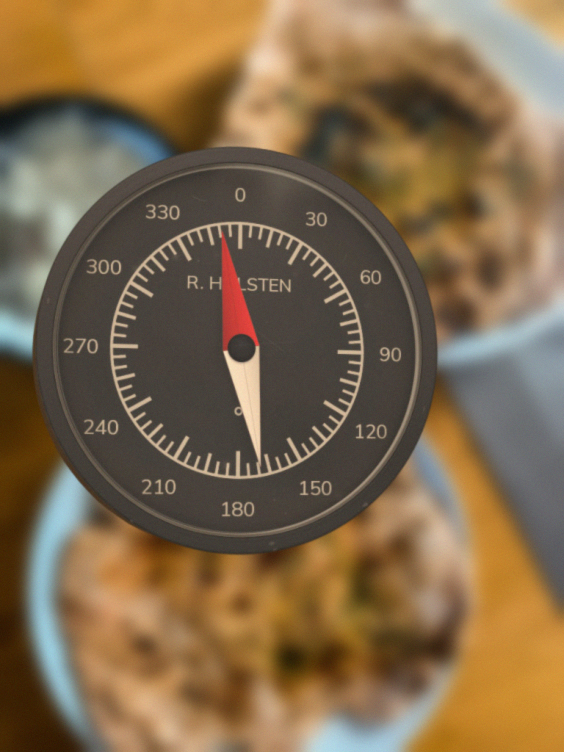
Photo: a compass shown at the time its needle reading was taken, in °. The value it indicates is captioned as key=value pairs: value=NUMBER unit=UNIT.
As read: value=350 unit=°
